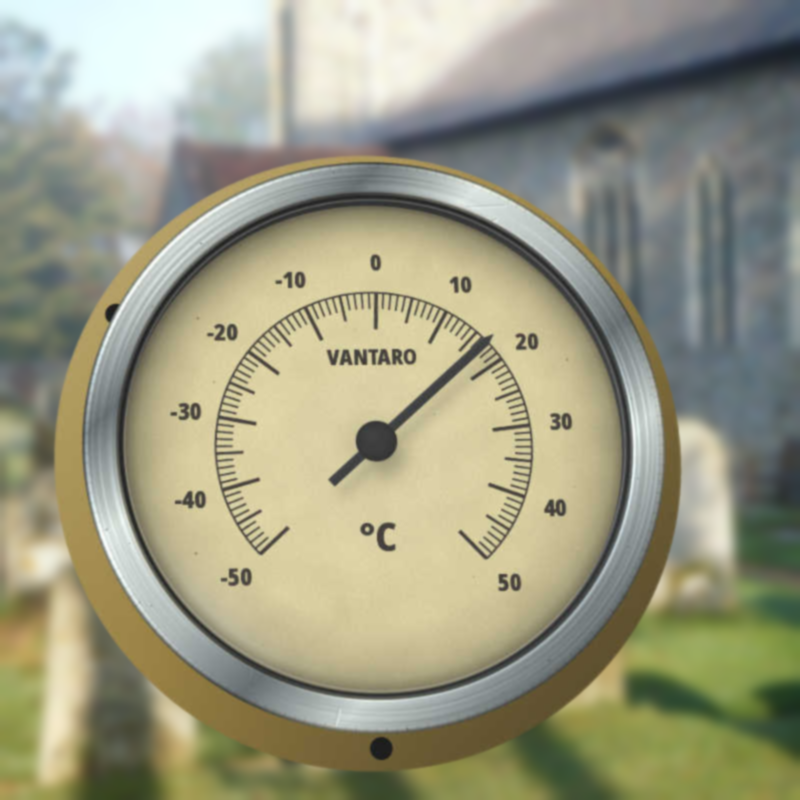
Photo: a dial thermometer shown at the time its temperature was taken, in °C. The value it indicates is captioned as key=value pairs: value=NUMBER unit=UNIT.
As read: value=17 unit=°C
